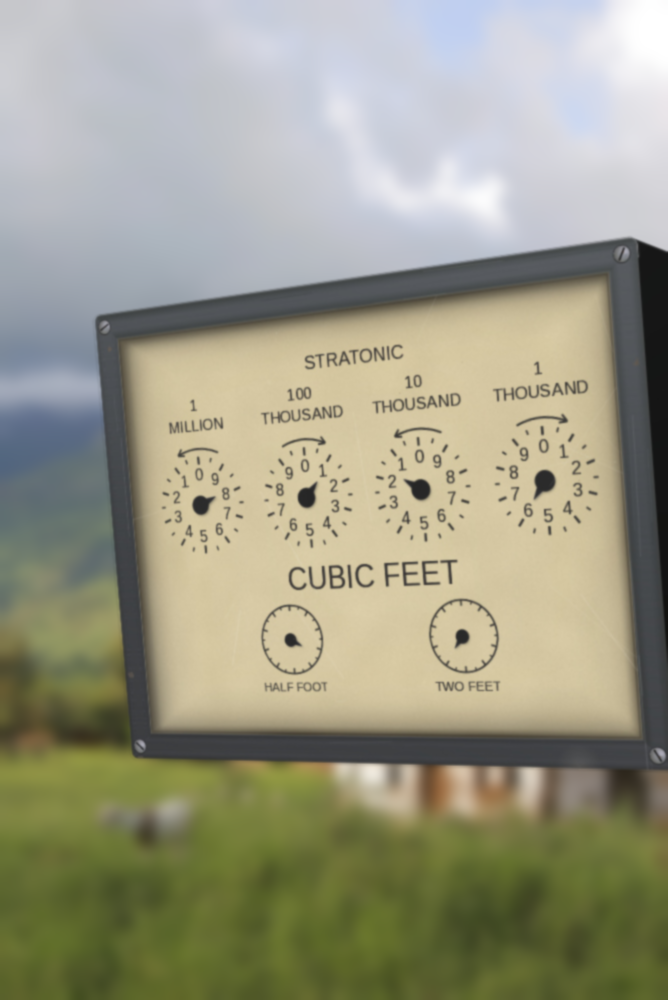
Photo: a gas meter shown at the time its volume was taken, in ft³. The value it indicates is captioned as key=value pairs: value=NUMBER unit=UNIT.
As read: value=811600 unit=ft³
